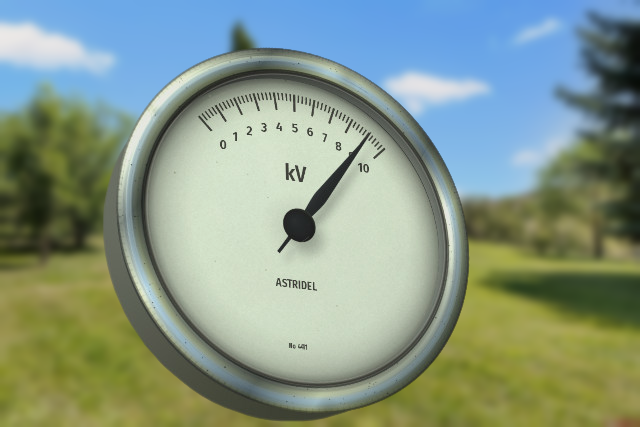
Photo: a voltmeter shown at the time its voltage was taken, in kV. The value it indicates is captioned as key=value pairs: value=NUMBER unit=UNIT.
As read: value=9 unit=kV
